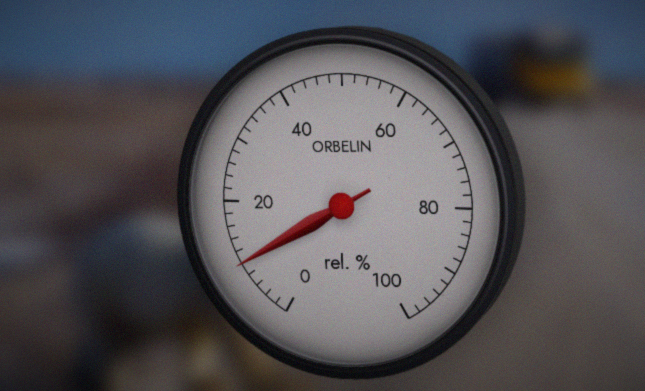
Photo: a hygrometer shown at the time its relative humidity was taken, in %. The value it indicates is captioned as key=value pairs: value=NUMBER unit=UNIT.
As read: value=10 unit=%
